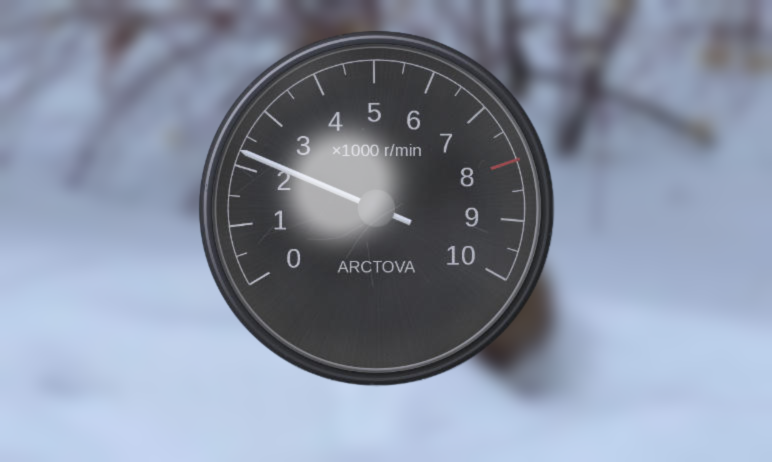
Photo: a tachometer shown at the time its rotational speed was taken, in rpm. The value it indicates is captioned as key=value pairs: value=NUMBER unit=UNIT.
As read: value=2250 unit=rpm
